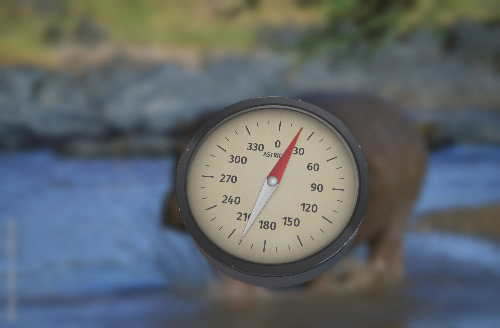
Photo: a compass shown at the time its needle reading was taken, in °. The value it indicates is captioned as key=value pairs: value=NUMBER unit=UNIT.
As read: value=20 unit=°
